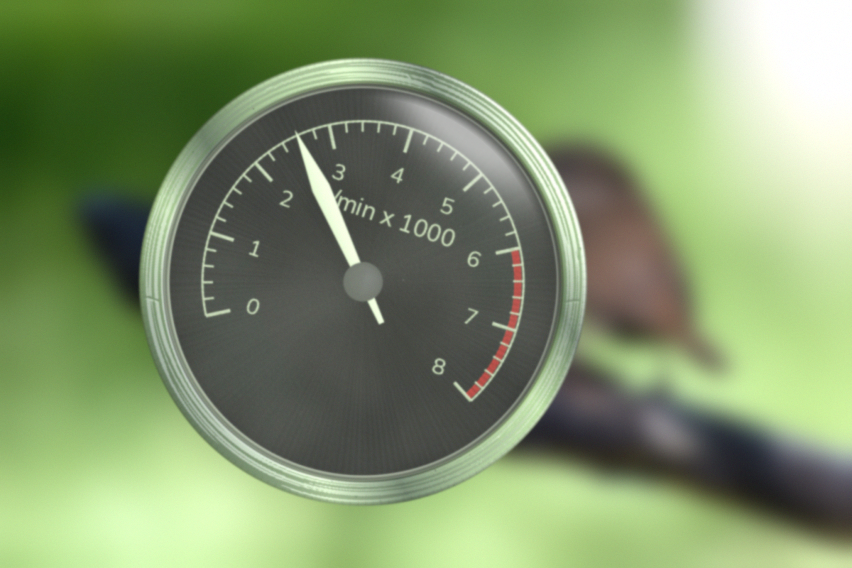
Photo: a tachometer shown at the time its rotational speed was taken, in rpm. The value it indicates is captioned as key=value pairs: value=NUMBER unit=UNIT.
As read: value=2600 unit=rpm
